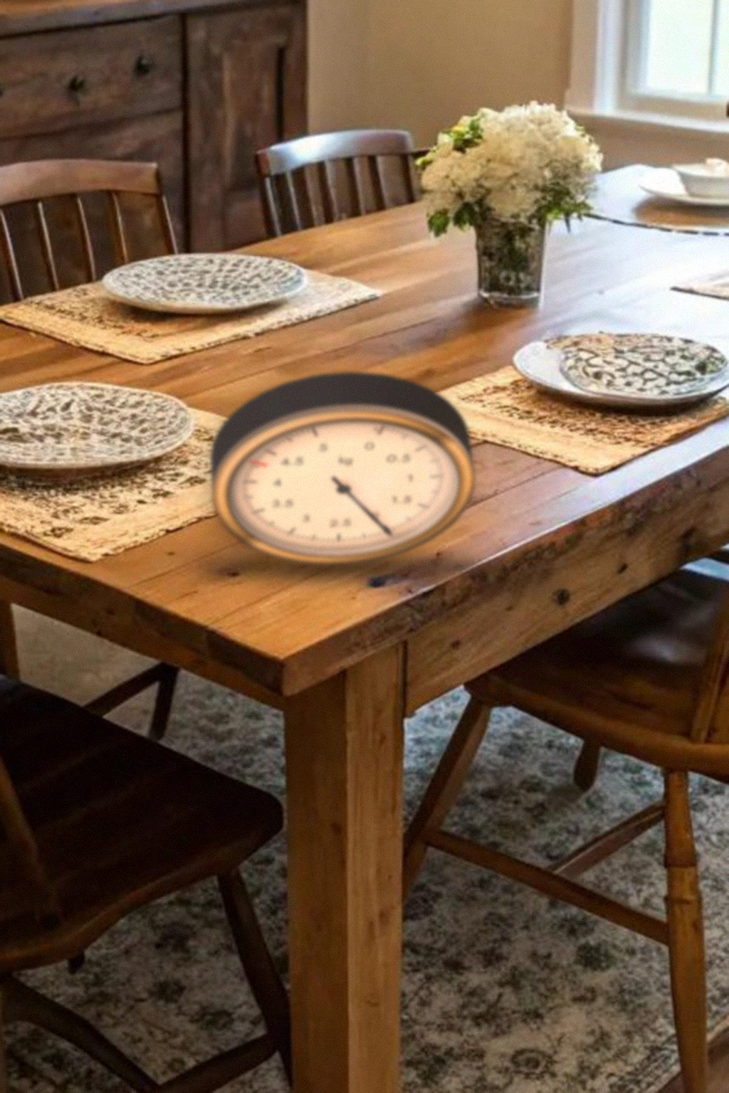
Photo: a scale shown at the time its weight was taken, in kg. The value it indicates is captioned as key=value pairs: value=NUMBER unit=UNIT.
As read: value=2 unit=kg
